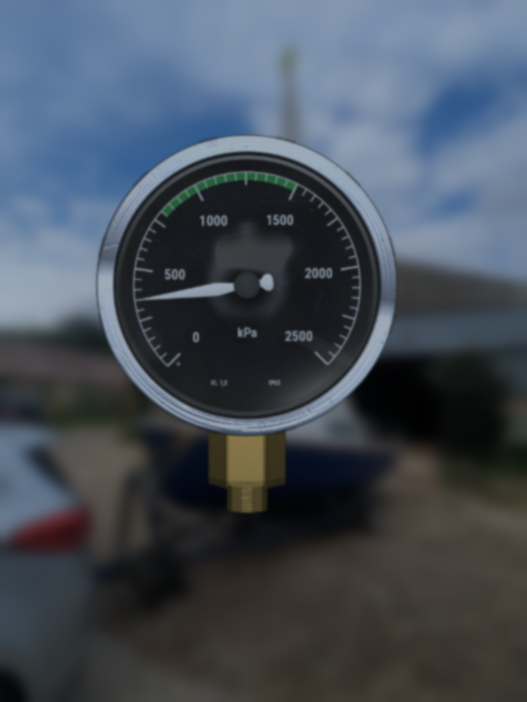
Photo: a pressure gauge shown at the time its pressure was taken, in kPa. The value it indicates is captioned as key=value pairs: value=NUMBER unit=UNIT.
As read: value=350 unit=kPa
